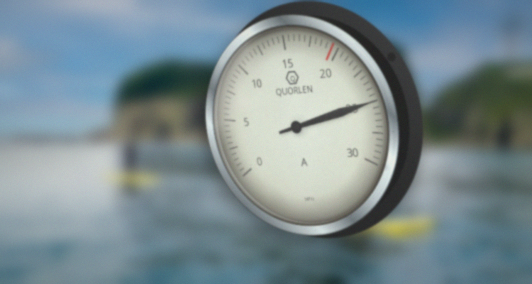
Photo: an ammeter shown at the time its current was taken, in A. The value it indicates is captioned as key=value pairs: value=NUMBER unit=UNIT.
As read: value=25 unit=A
